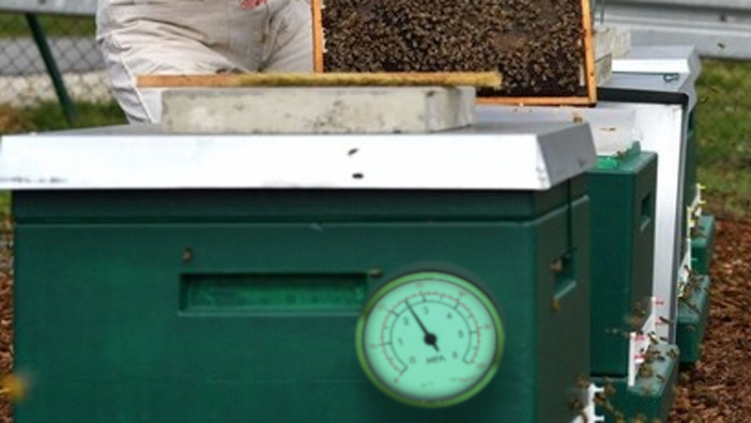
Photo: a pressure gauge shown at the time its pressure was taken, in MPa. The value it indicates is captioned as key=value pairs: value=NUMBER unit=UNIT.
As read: value=2.5 unit=MPa
